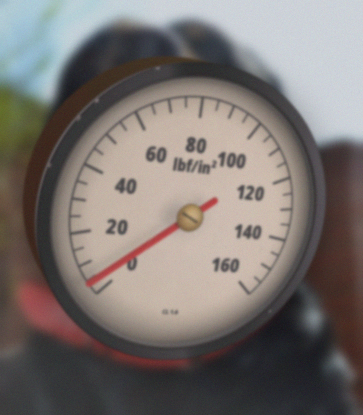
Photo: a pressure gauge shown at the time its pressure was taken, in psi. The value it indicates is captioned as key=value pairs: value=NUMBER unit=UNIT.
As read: value=5 unit=psi
